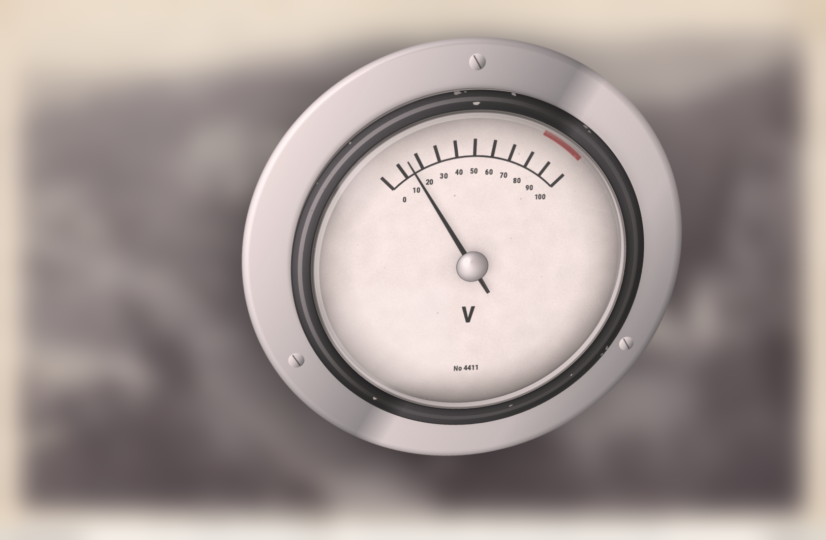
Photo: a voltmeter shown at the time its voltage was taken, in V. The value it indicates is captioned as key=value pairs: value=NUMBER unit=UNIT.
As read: value=15 unit=V
